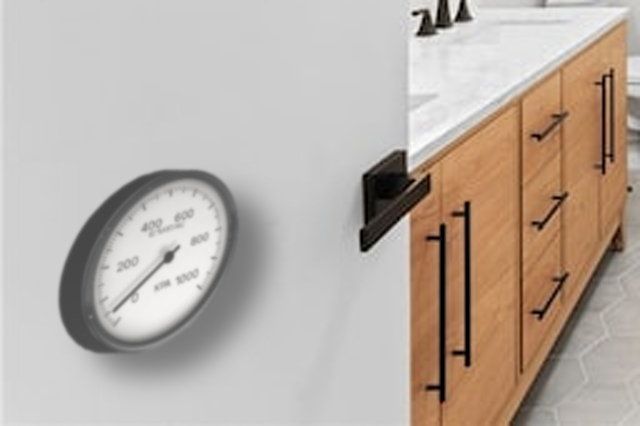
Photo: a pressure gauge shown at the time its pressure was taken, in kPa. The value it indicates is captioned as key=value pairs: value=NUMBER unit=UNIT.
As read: value=50 unit=kPa
